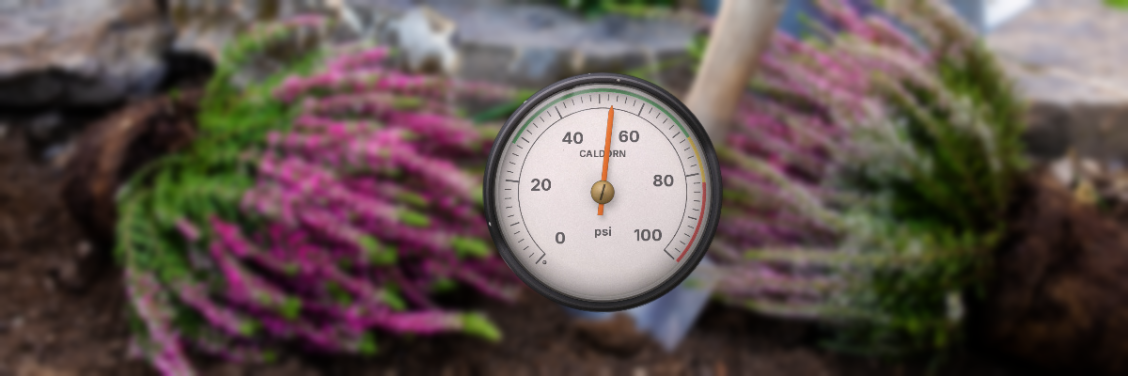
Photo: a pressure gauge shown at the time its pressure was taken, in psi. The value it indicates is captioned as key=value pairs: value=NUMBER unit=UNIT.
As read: value=53 unit=psi
